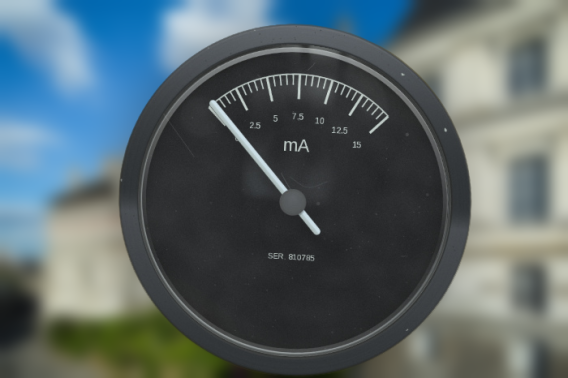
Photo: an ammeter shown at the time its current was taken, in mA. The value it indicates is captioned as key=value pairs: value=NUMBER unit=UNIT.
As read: value=0.5 unit=mA
